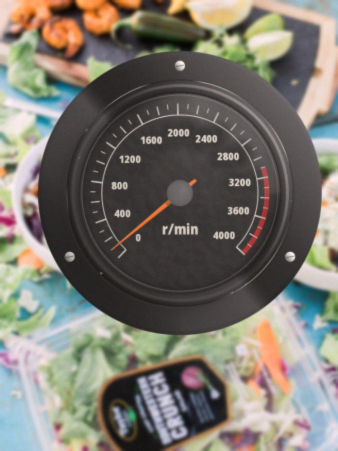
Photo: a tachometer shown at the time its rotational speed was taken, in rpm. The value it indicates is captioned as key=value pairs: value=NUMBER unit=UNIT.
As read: value=100 unit=rpm
